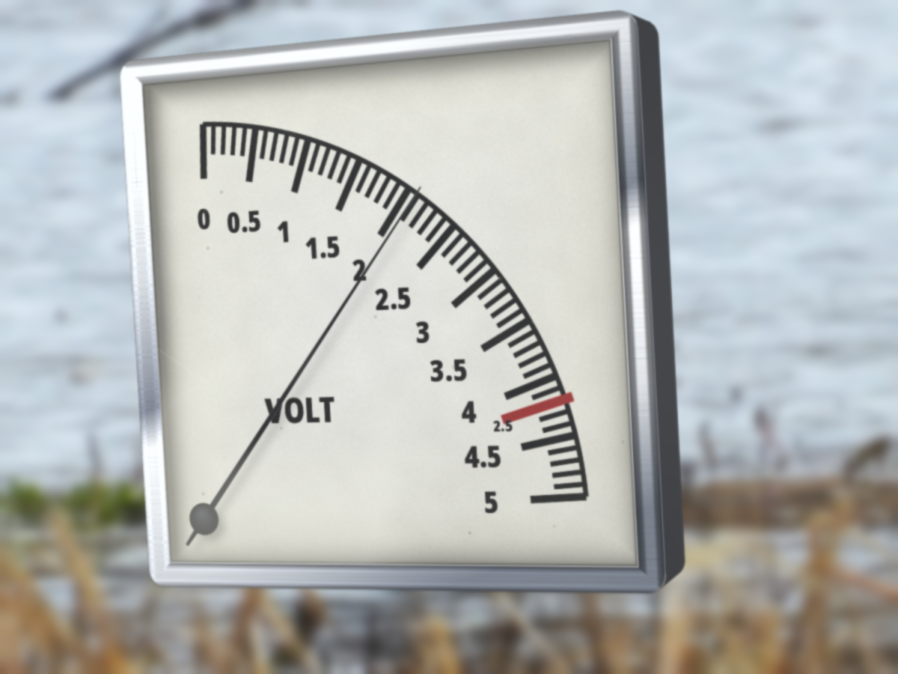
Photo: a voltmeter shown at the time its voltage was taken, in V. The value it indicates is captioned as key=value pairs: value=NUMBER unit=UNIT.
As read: value=2.1 unit=V
